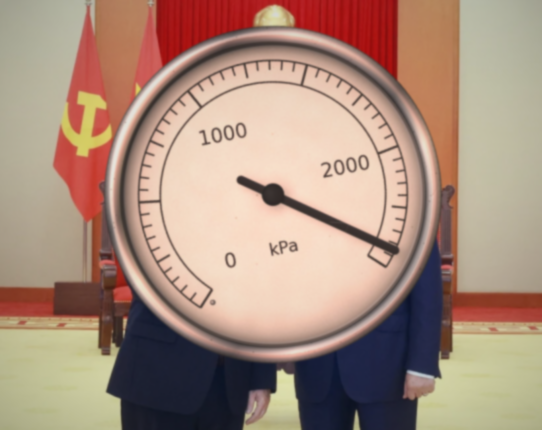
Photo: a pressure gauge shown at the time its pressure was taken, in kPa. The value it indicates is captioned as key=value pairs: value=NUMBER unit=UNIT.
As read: value=2425 unit=kPa
